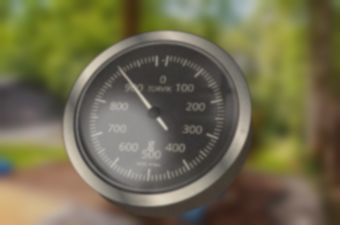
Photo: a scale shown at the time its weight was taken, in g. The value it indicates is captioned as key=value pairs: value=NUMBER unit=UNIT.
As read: value=900 unit=g
